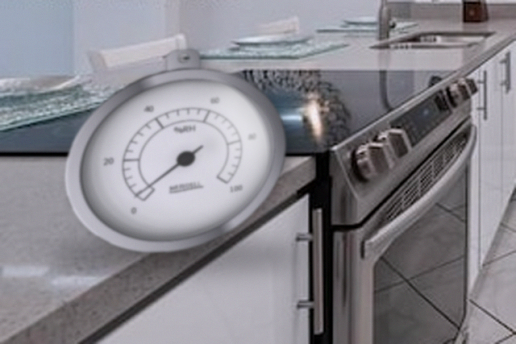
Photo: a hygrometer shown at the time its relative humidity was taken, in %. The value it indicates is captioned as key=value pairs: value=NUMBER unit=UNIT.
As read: value=4 unit=%
